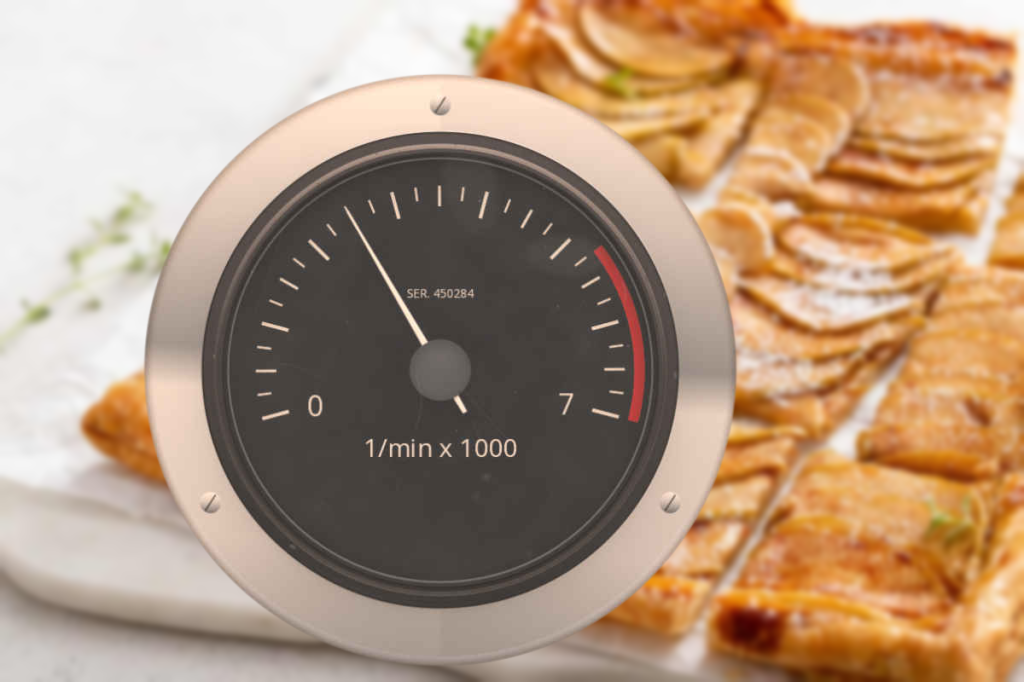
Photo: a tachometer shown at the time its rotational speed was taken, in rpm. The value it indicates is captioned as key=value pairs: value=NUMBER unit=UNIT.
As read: value=2500 unit=rpm
